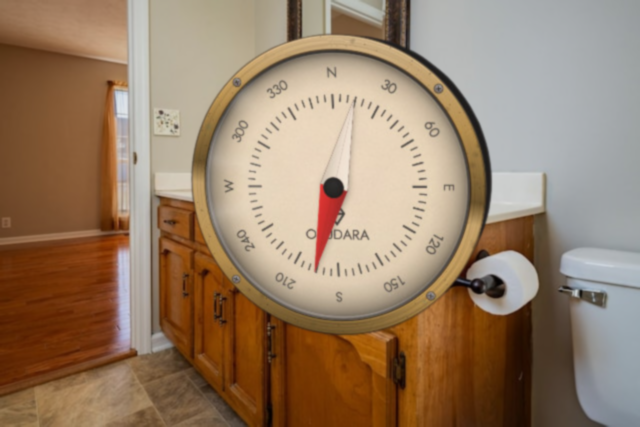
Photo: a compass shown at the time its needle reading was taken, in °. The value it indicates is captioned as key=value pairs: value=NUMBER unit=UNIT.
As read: value=195 unit=°
